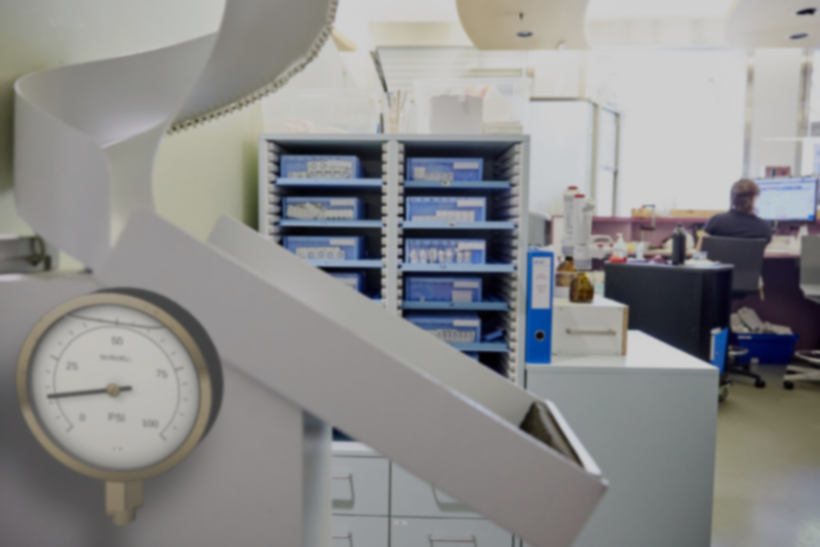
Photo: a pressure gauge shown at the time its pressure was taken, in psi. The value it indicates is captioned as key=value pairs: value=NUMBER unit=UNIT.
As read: value=12.5 unit=psi
